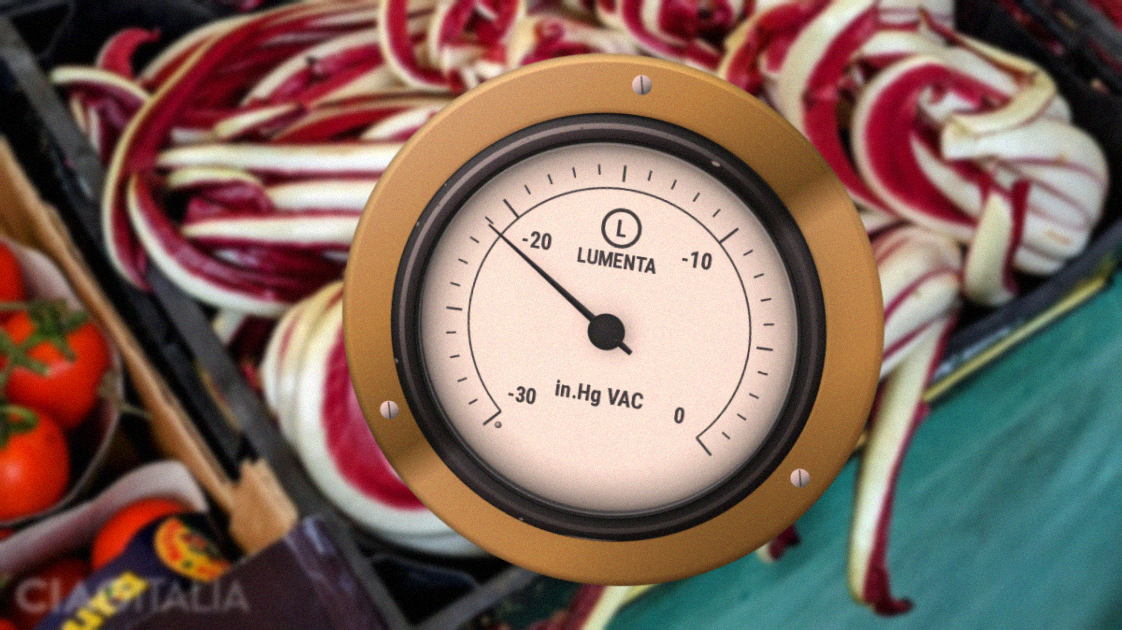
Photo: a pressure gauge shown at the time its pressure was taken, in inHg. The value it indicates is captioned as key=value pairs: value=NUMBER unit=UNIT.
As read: value=-21 unit=inHg
